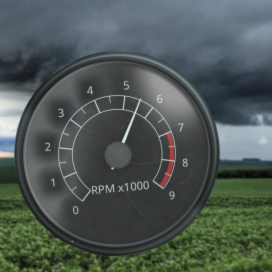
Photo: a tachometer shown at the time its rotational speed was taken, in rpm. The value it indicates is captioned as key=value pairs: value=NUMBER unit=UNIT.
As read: value=5500 unit=rpm
